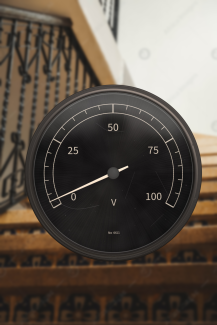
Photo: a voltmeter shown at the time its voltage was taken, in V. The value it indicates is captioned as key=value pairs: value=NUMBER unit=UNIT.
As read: value=2.5 unit=V
